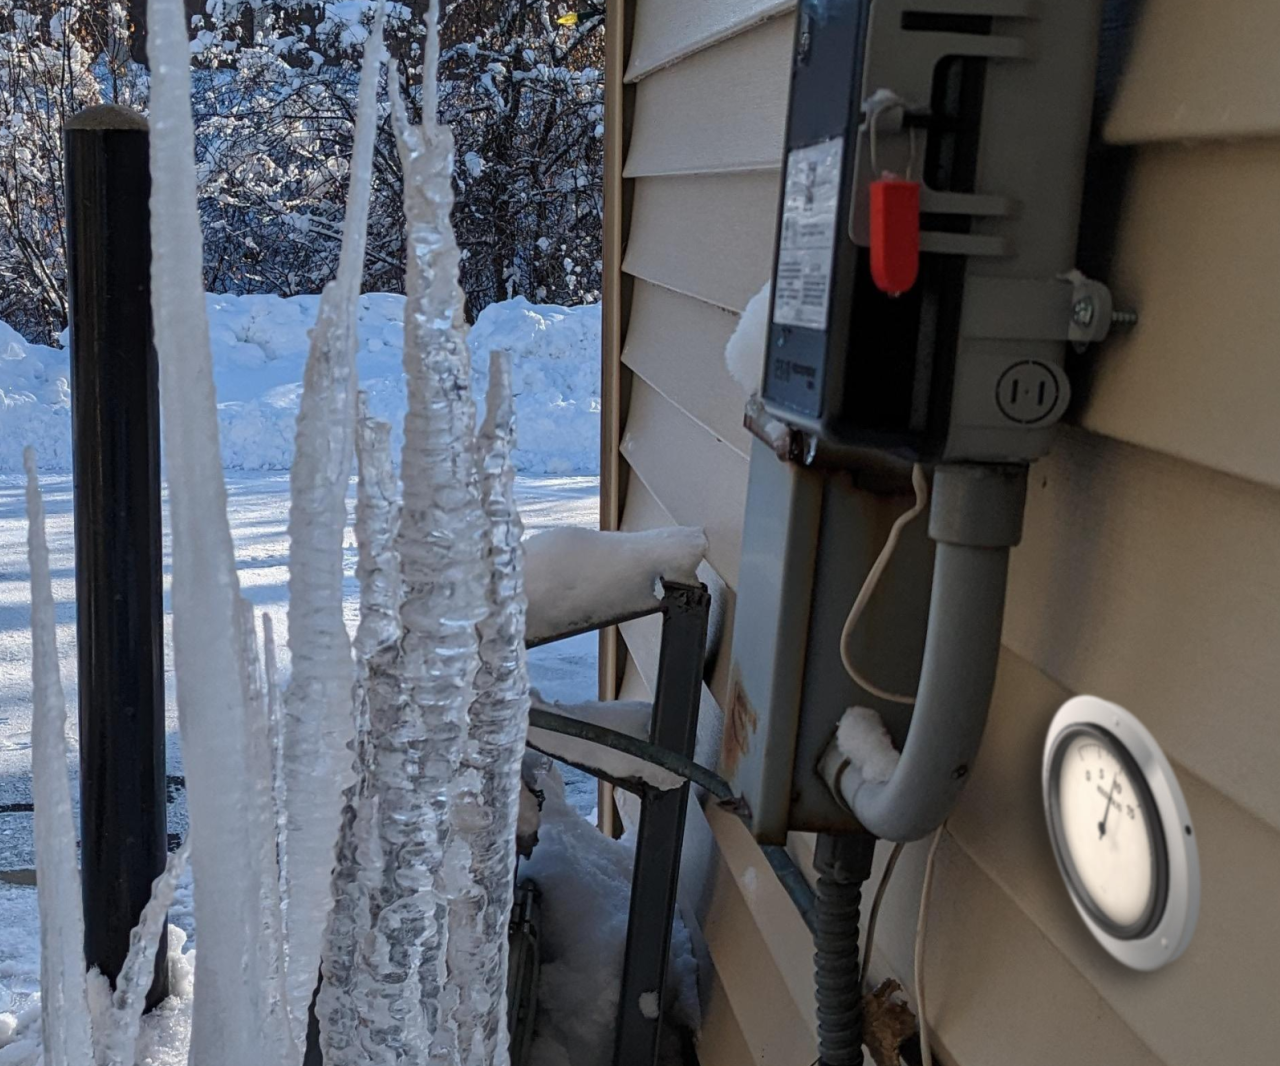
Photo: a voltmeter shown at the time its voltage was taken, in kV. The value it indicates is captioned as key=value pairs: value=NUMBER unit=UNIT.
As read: value=10 unit=kV
